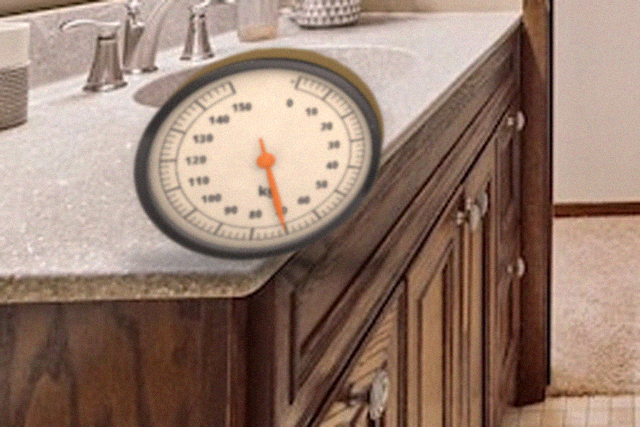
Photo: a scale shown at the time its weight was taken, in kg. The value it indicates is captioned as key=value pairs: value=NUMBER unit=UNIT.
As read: value=70 unit=kg
